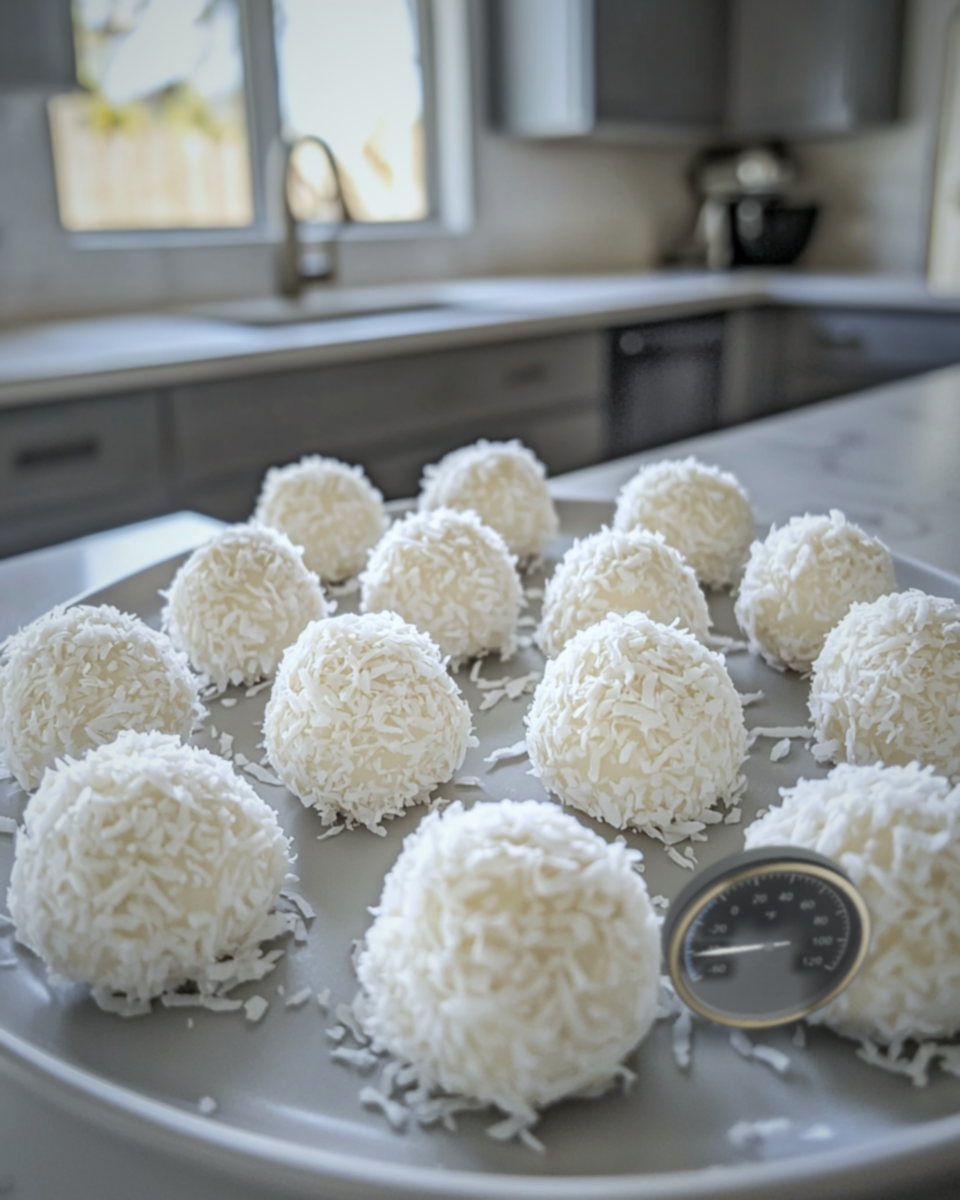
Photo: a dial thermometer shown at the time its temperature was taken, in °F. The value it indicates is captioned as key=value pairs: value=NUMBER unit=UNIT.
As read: value=-40 unit=°F
